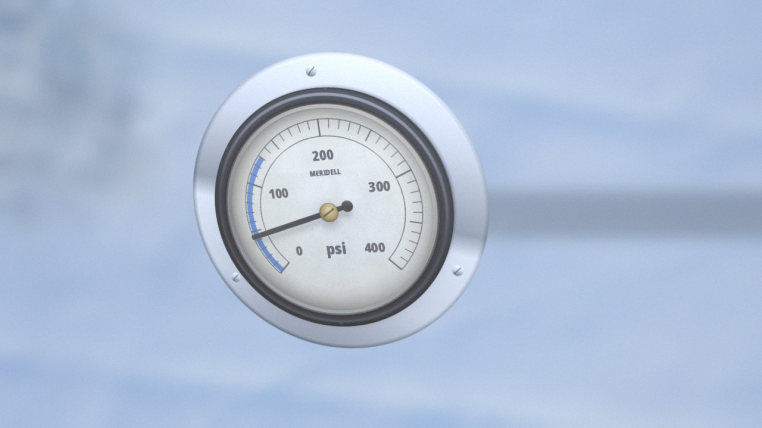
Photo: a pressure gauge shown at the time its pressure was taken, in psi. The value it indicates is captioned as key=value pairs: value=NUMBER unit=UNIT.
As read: value=45 unit=psi
